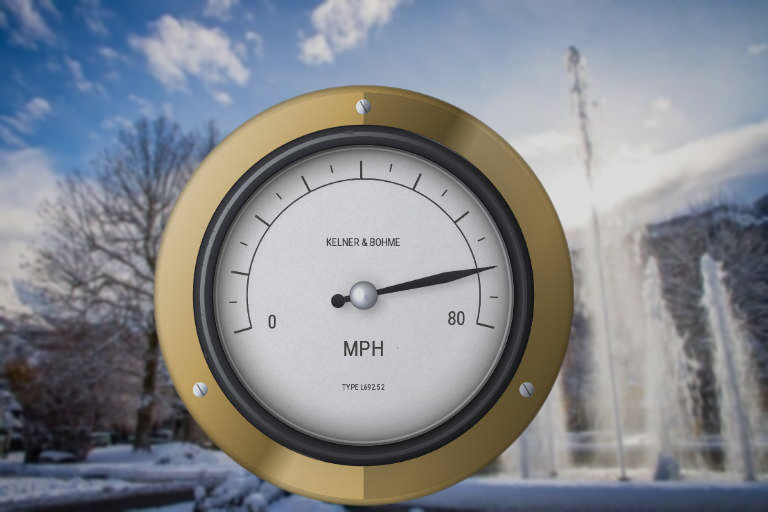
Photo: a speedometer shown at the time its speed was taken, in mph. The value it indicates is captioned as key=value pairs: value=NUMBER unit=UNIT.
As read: value=70 unit=mph
